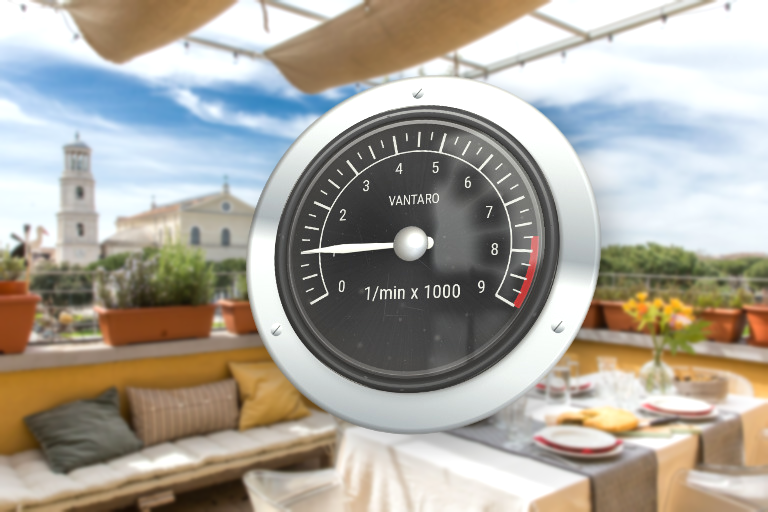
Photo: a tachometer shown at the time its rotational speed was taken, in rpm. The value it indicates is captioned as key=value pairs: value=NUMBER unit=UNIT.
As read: value=1000 unit=rpm
